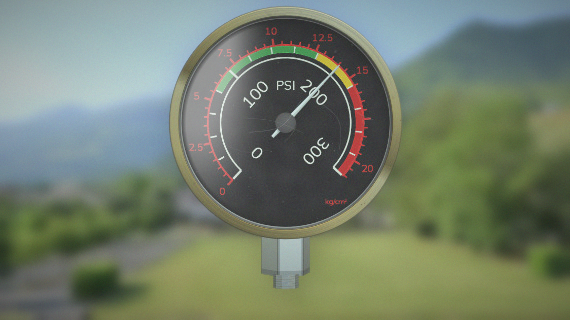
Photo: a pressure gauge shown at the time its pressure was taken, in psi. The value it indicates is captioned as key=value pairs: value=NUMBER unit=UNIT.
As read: value=200 unit=psi
